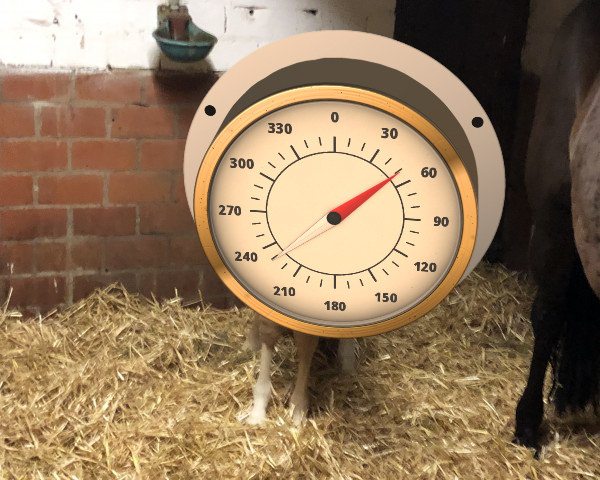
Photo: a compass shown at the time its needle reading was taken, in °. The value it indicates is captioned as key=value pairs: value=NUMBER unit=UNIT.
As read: value=50 unit=°
